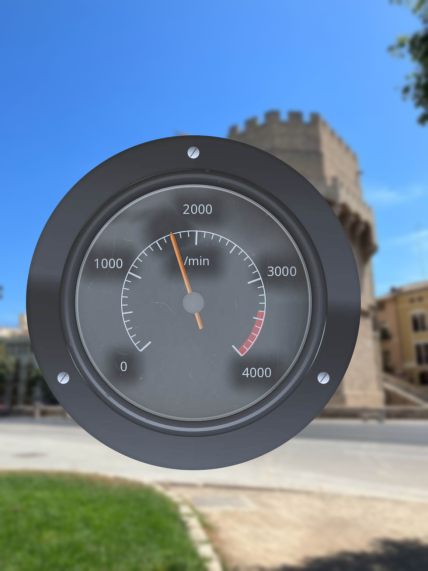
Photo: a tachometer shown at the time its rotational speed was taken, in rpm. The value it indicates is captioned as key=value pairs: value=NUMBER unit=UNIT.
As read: value=1700 unit=rpm
